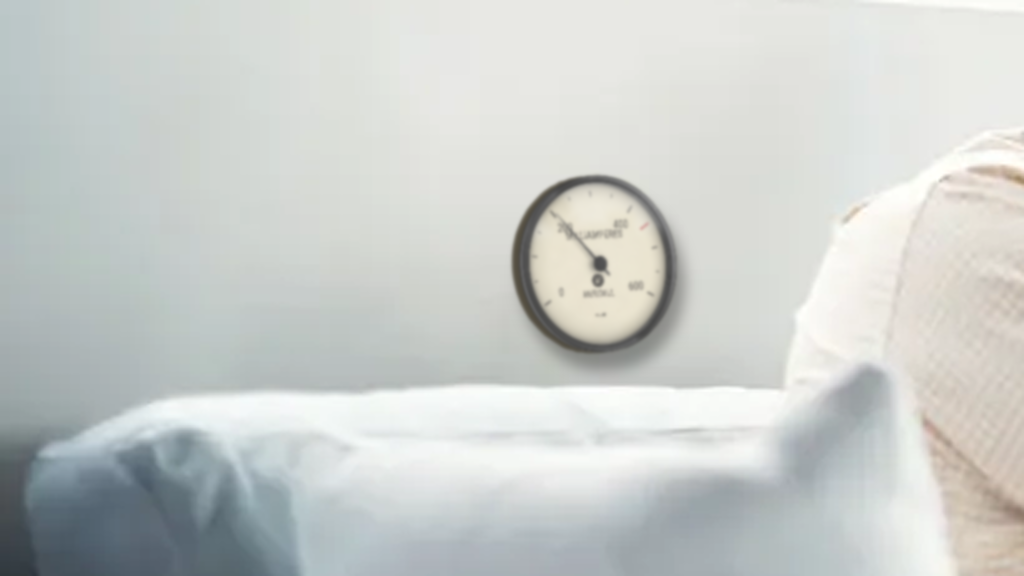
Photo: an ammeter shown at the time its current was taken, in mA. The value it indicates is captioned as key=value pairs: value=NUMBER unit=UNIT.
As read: value=200 unit=mA
